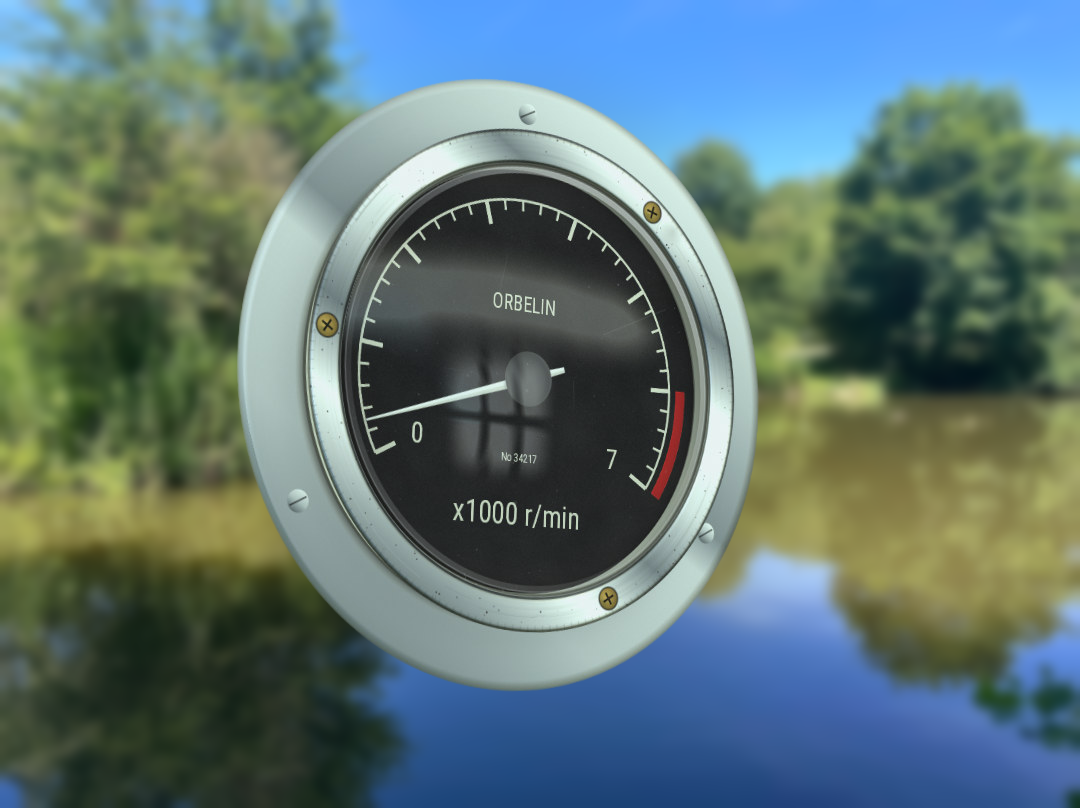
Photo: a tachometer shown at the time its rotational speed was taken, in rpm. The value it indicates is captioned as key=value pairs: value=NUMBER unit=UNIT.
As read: value=300 unit=rpm
